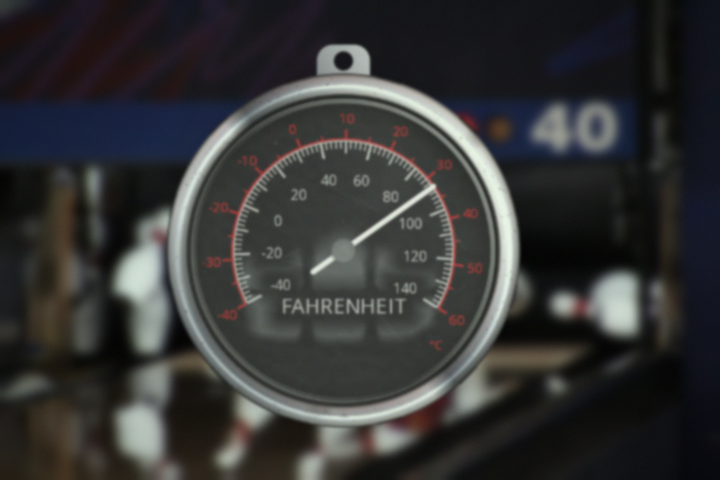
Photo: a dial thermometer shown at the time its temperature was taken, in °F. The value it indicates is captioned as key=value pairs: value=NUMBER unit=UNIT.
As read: value=90 unit=°F
